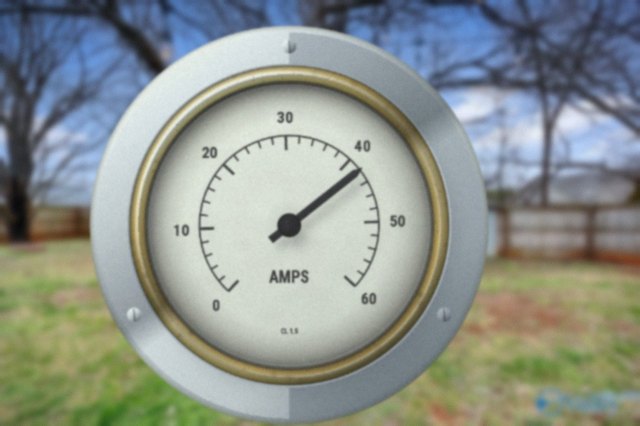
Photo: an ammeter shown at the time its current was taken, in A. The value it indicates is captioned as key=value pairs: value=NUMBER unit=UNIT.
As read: value=42 unit=A
